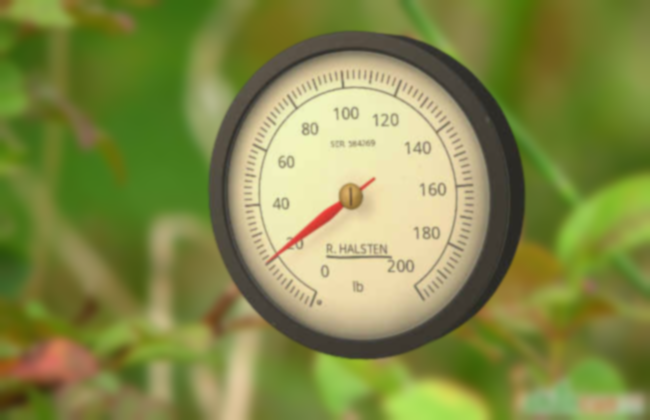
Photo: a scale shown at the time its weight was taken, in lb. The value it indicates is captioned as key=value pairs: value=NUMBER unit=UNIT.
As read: value=20 unit=lb
